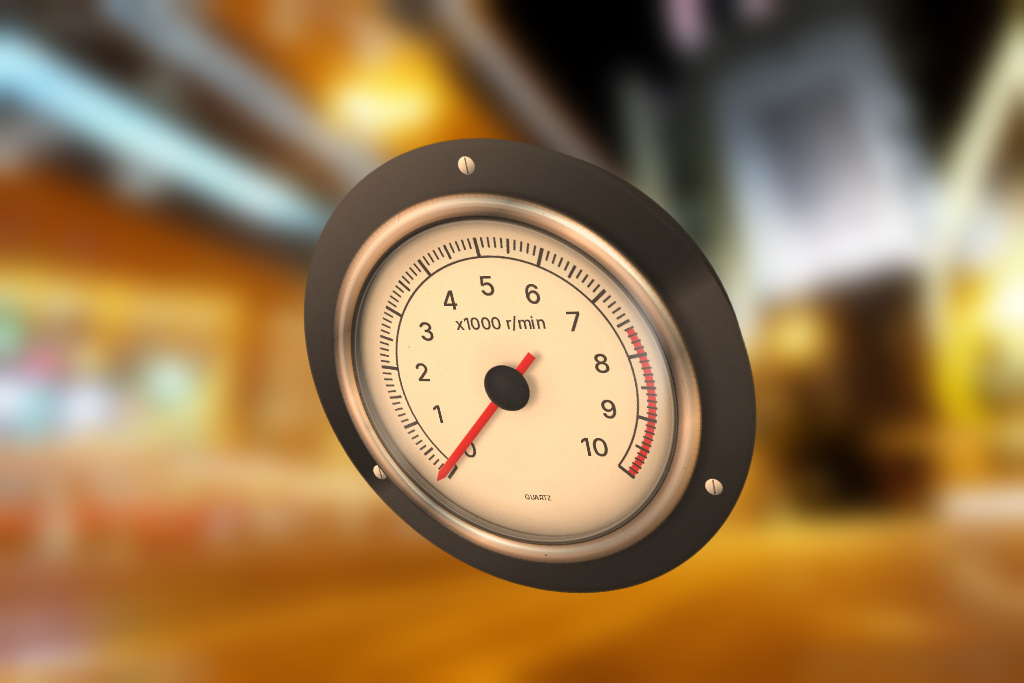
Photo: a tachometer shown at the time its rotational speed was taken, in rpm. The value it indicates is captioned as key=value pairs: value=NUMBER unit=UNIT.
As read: value=100 unit=rpm
